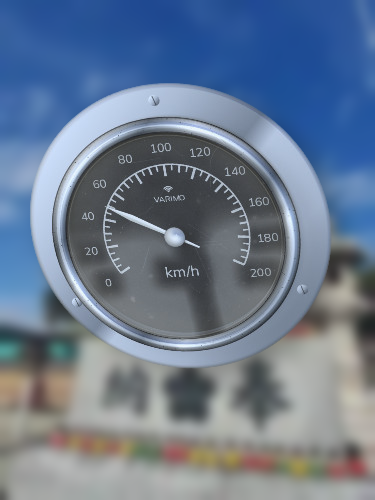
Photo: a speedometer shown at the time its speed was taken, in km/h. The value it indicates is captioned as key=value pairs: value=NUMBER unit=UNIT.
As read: value=50 unit=km/h
